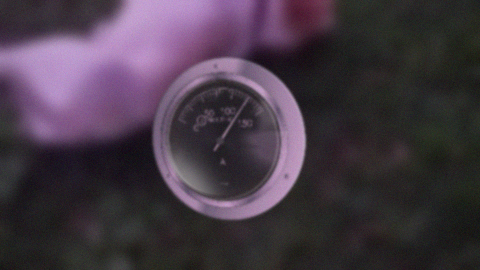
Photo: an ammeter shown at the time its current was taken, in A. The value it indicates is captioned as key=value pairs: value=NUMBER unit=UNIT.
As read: value=125 unit=A
